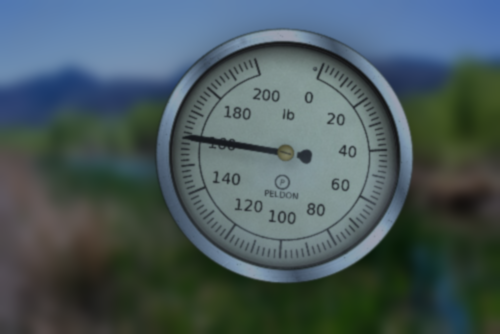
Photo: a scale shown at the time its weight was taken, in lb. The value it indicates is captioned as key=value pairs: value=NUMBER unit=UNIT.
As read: value=160 unit=lb
